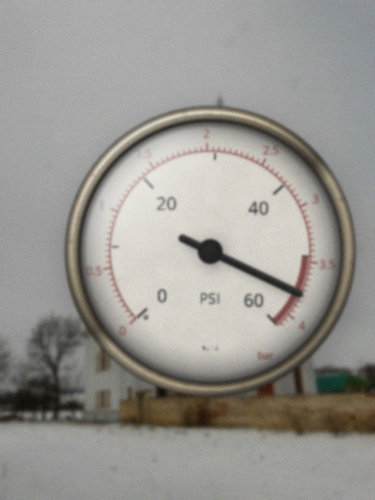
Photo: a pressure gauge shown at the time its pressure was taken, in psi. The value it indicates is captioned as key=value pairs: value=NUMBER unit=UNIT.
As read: value=55 unit=psi
